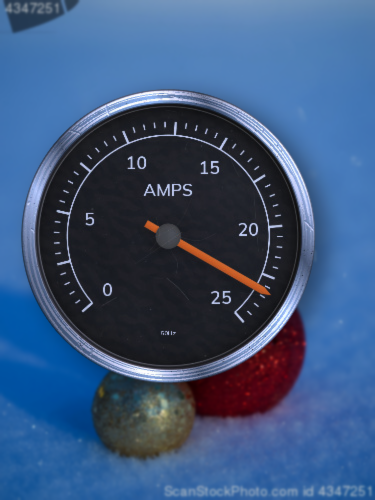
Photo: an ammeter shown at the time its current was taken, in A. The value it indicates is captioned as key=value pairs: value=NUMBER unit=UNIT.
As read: value=23.25 unit=A
